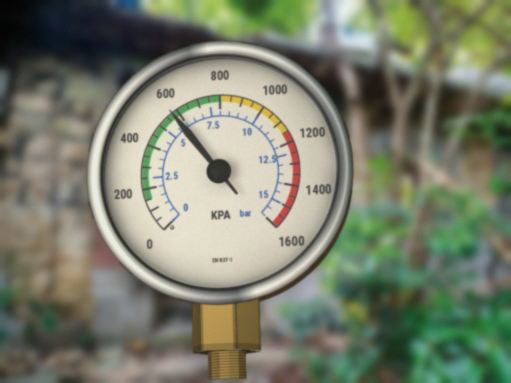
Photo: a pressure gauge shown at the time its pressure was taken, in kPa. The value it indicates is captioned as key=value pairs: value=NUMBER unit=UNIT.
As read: value=575 unit=kPa
